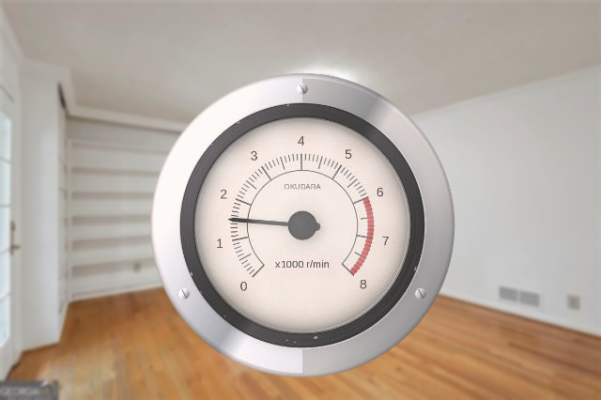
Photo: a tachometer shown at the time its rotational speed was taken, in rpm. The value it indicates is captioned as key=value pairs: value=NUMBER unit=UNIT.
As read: value=1500 unit=rpm
